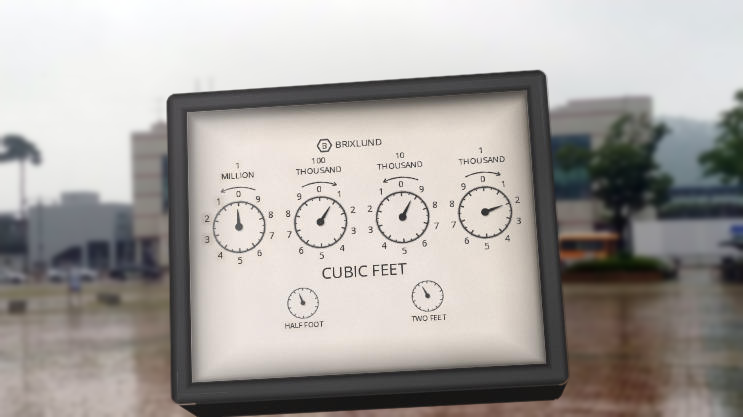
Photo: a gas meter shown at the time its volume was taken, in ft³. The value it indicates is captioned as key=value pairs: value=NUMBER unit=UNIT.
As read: value=9200 unit=ft³
